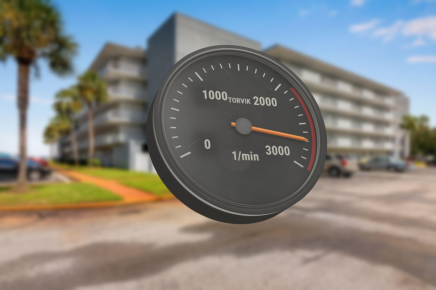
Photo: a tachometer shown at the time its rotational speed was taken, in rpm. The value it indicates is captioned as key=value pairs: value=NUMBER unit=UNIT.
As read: value=2700 unit=rpm
